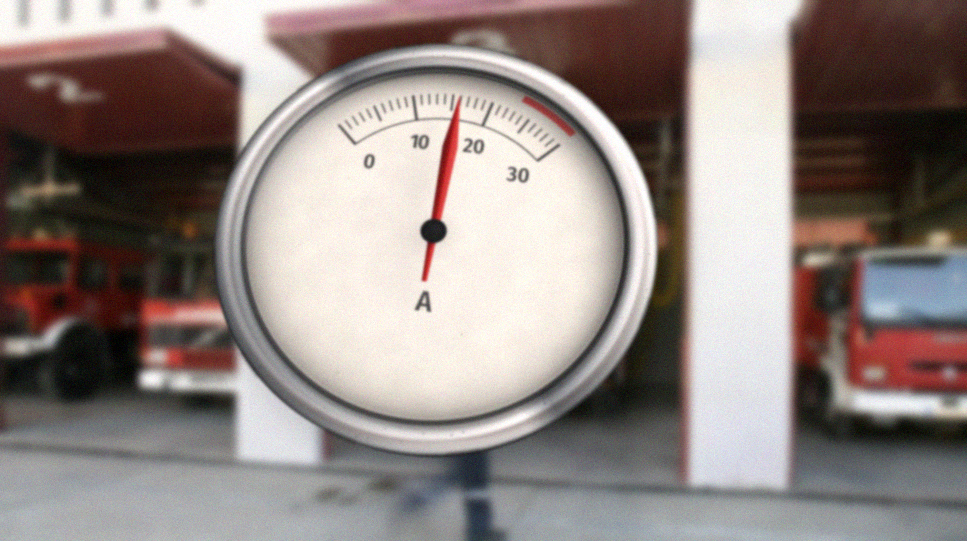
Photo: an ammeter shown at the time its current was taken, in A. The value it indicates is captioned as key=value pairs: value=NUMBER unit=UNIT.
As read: value=16 unit=A
